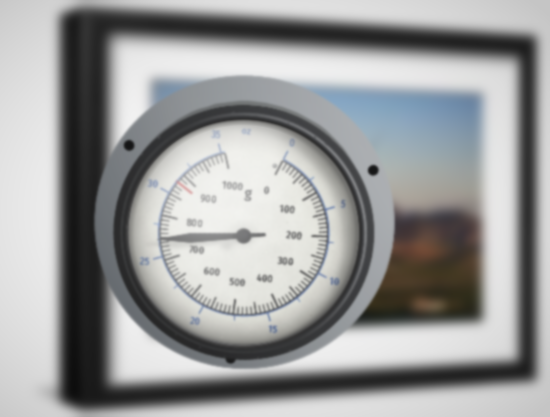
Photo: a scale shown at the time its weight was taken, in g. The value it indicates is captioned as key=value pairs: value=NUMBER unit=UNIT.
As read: value=750 unit=g
